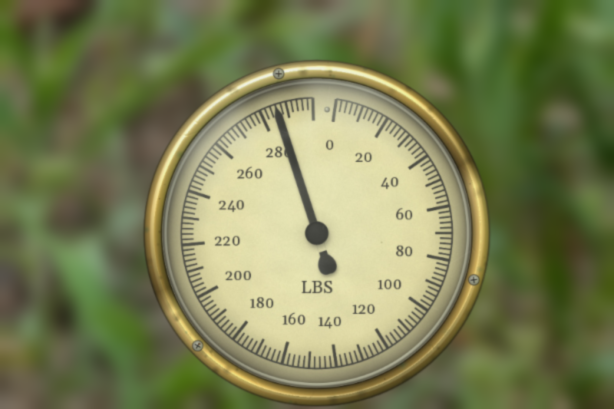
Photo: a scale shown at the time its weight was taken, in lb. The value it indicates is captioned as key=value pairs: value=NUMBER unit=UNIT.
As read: value=286 unit=lb
